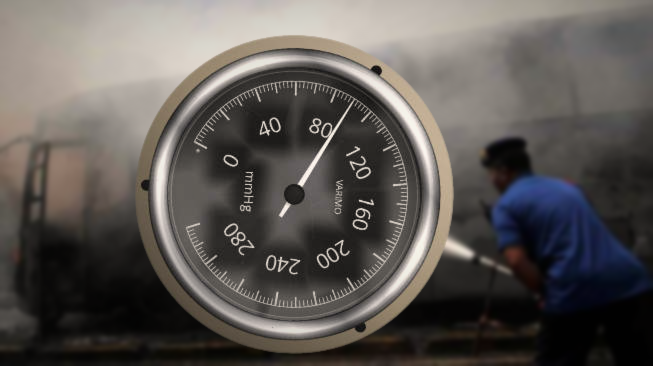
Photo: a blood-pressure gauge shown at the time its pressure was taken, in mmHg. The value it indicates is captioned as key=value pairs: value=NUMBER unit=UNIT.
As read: value=90 unit=mmHg
